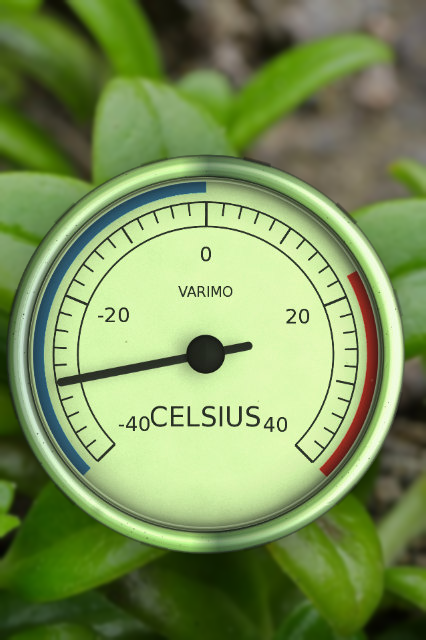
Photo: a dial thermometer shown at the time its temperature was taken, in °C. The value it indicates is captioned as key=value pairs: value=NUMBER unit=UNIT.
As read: value=-30 unit=°C
